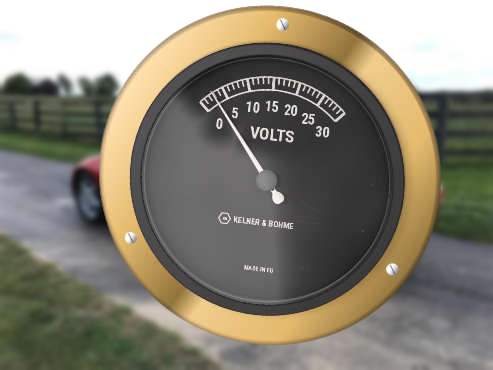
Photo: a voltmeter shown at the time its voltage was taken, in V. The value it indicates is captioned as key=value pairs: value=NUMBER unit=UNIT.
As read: value=3 unit=V
